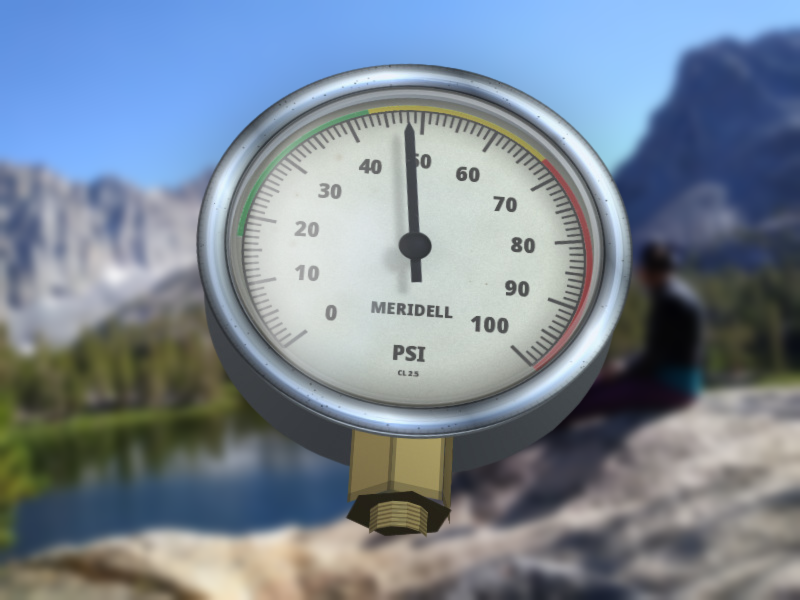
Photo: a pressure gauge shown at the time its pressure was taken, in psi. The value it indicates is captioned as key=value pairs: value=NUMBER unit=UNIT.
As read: value=48 unit=psi
